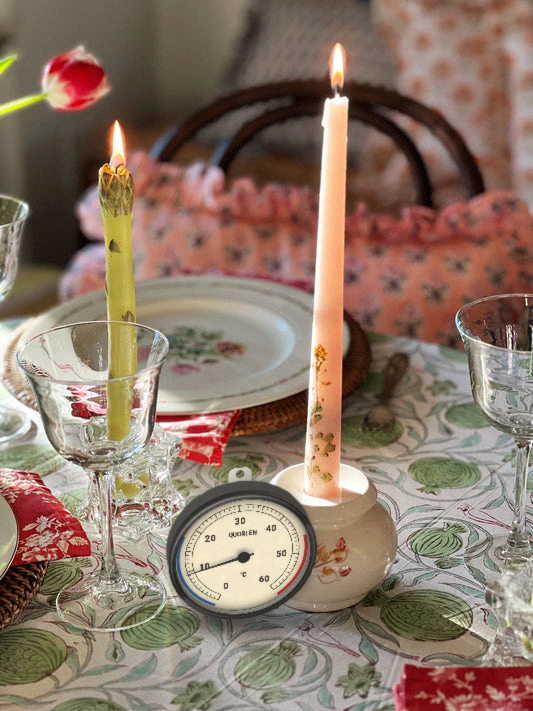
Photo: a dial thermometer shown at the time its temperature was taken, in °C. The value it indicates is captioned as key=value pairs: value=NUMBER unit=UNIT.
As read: value=10 unit=°C
